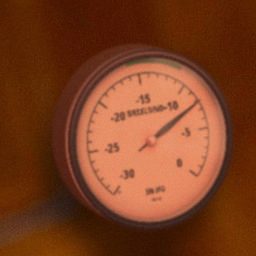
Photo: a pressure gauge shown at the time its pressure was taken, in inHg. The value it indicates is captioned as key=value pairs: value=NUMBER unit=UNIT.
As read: value=-8 unit=inHg
